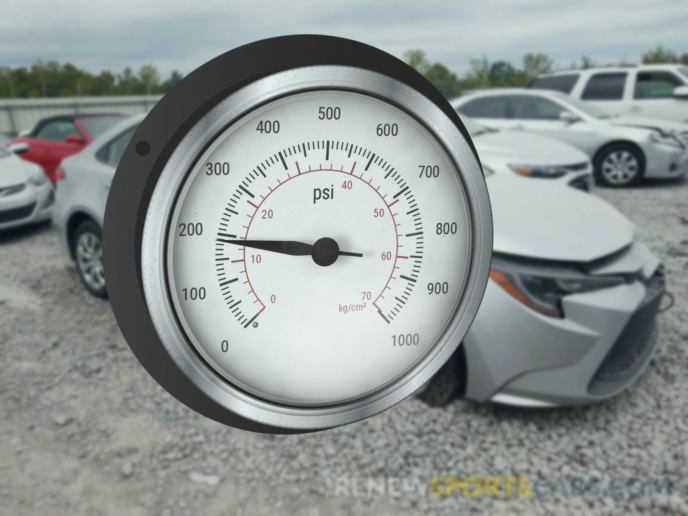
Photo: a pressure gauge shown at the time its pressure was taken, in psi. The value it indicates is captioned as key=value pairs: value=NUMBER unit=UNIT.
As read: value=190 unit=psi
